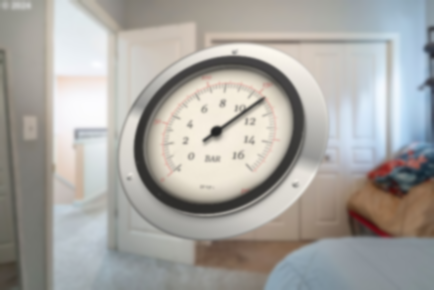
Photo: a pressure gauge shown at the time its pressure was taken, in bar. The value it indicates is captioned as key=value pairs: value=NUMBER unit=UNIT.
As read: value=11 unit=bar
